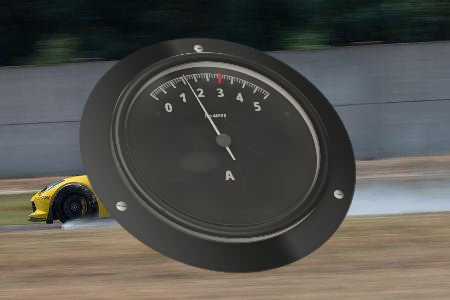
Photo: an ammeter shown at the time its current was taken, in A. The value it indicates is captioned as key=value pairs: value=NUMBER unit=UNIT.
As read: value=1.5 unit=A
